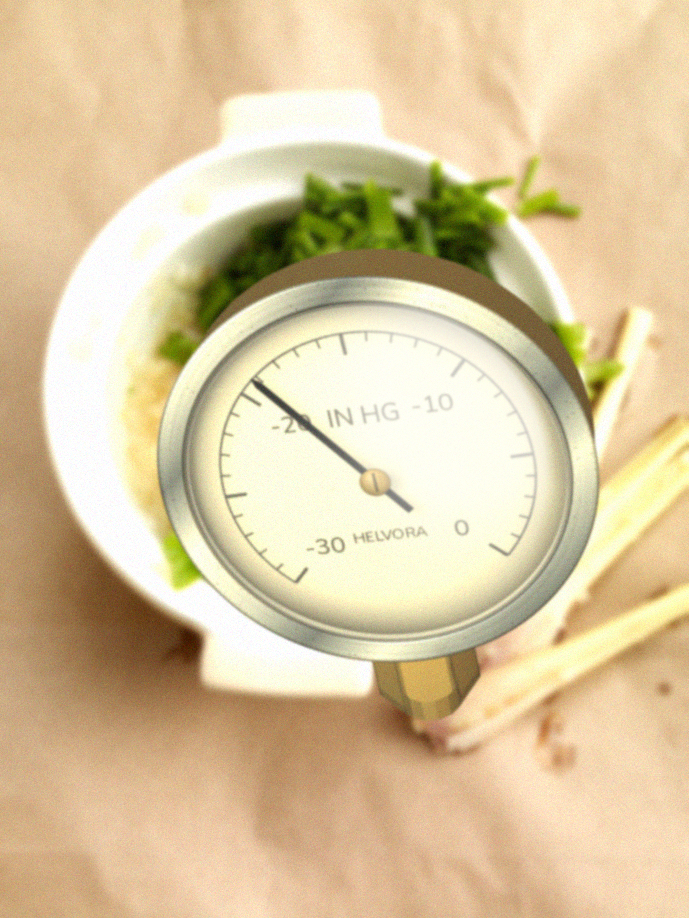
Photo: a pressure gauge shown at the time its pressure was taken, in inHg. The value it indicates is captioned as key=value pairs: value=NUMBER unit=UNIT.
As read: value=-19 unit=inHg
